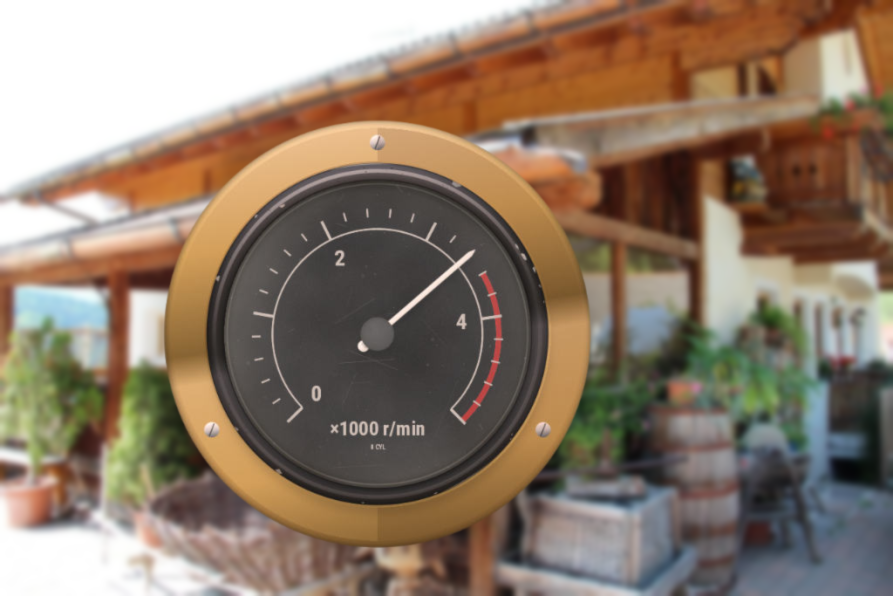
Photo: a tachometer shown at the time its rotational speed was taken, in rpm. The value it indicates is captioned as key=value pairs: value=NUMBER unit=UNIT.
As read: value=3400 unit=rpm
